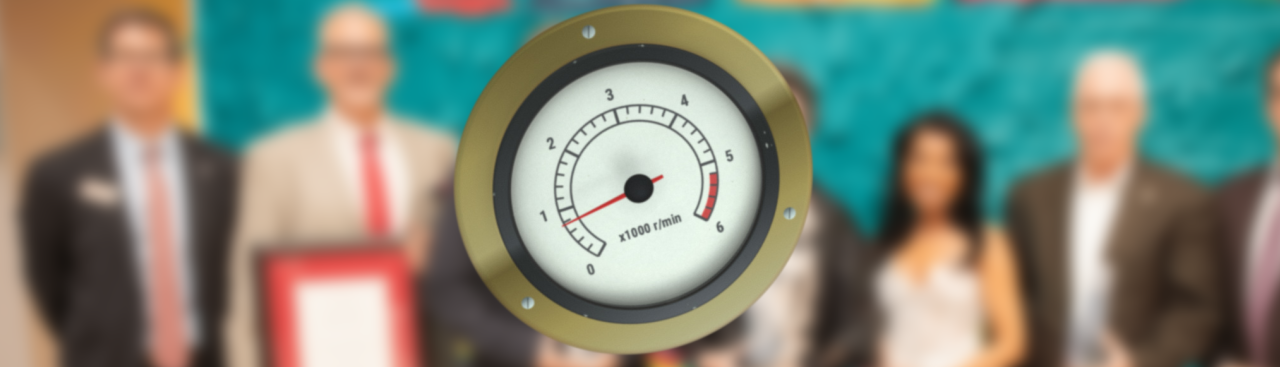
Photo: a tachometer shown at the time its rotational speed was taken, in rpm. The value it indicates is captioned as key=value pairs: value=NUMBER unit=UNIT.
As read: value=800 unit=rpm
